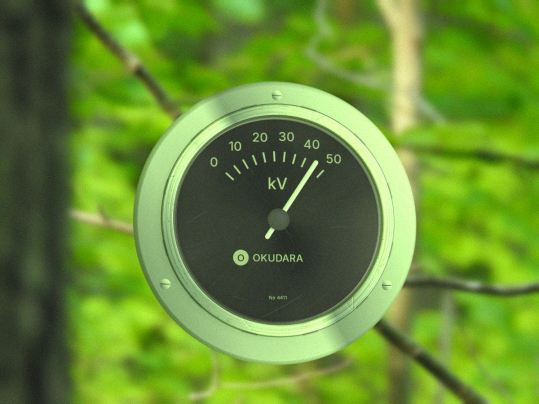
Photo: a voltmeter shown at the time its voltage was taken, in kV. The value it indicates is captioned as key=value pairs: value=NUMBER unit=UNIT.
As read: value=45 unit=kV
